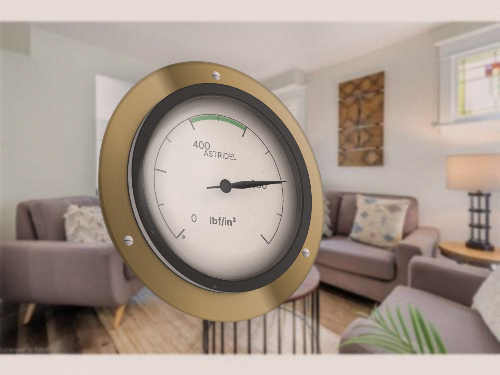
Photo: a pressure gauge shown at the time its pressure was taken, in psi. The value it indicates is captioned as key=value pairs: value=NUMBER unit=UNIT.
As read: value=800 unit=psi
